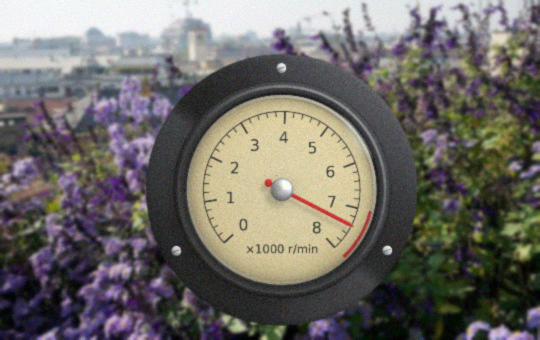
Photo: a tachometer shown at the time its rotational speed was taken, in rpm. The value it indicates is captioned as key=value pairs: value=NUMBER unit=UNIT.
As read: value=7400 unit=rpm
